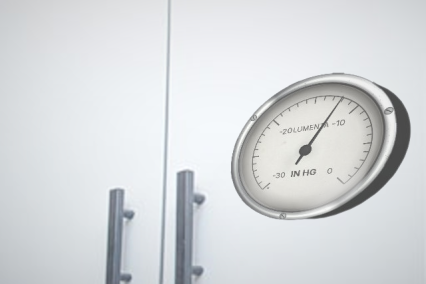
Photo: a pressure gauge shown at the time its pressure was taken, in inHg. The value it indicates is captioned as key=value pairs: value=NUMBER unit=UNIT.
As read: value=-12 unit=inHg
